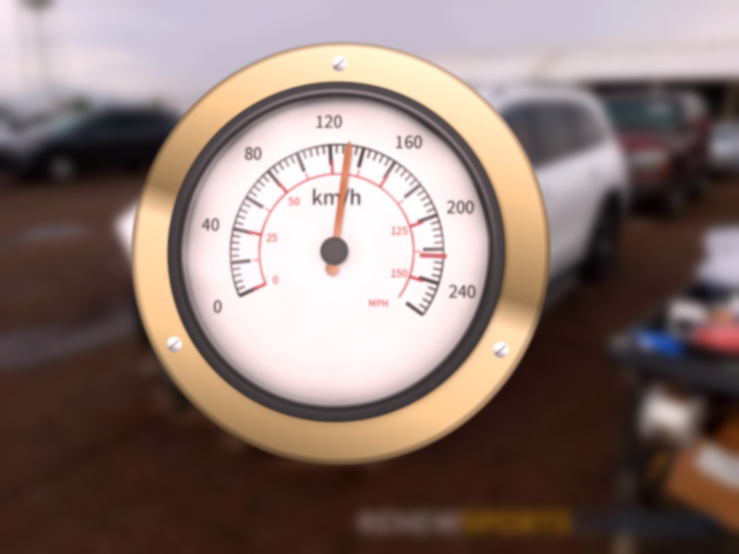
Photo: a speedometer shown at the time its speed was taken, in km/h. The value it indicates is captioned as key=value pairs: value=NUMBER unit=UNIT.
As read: value=132 unit=km/h
